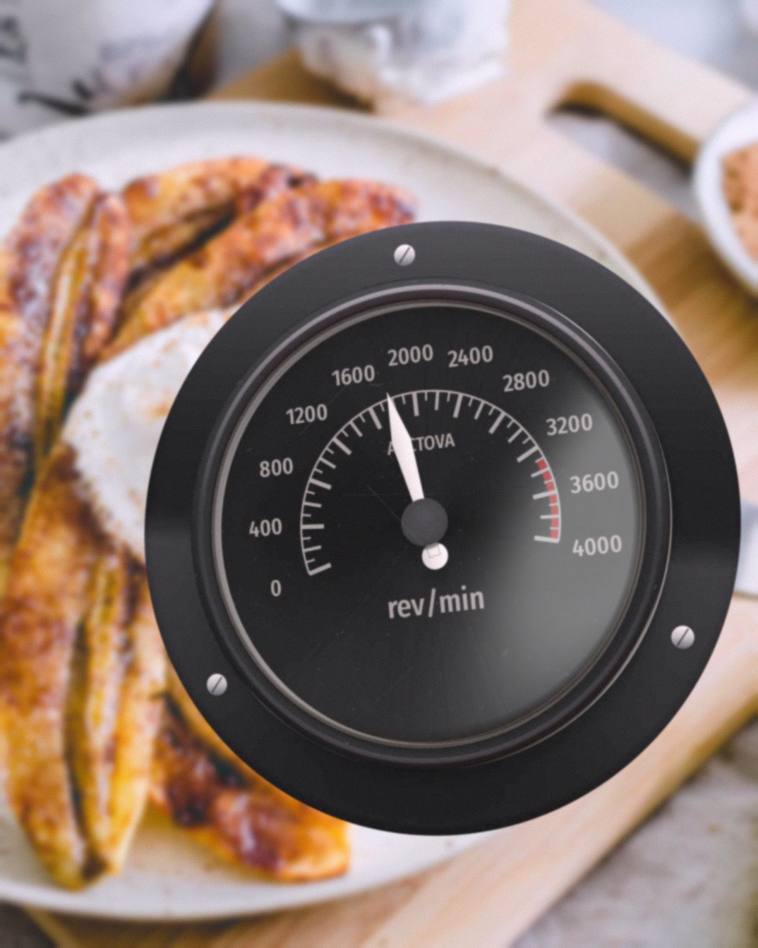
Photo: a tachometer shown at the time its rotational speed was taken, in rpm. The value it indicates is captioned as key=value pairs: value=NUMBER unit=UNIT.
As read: value=1800 unit=rpm
